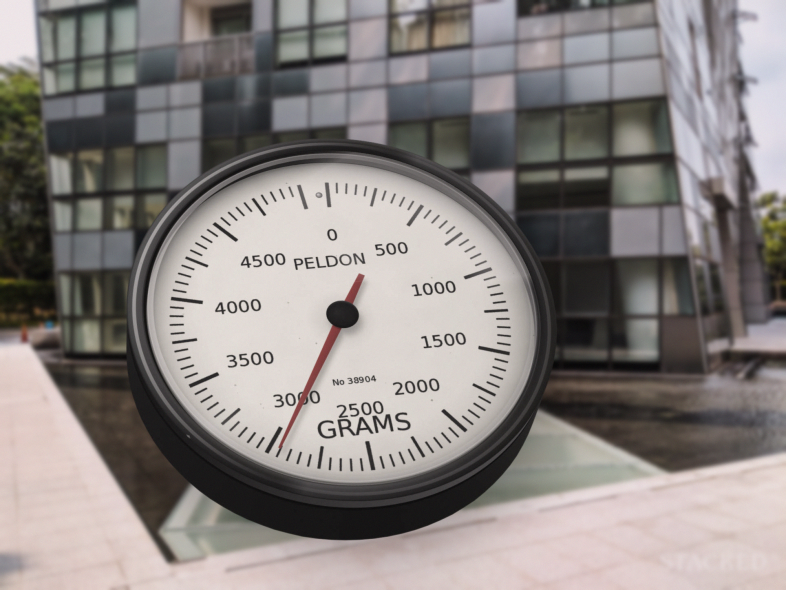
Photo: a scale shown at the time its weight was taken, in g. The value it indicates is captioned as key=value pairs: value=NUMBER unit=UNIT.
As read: value=2950 unit=g
